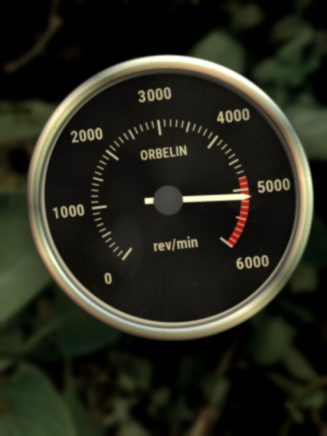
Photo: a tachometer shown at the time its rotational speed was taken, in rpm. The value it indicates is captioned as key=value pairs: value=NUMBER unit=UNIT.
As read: value=5100 unit=rpm
